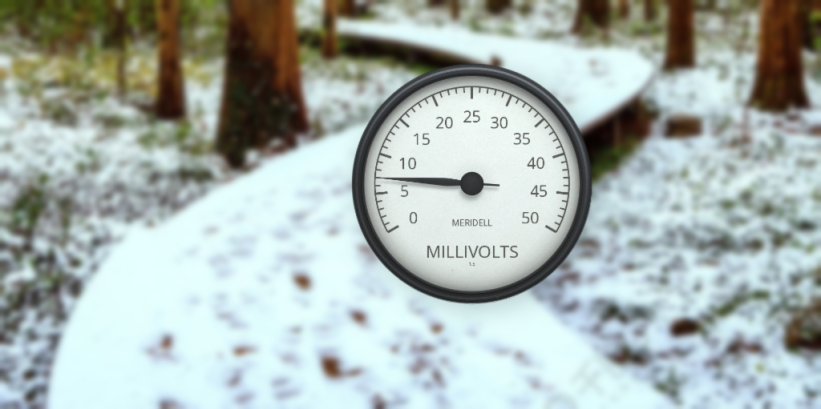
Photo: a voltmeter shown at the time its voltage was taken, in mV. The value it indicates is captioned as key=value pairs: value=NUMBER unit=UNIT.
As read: value=7 unit=mV
